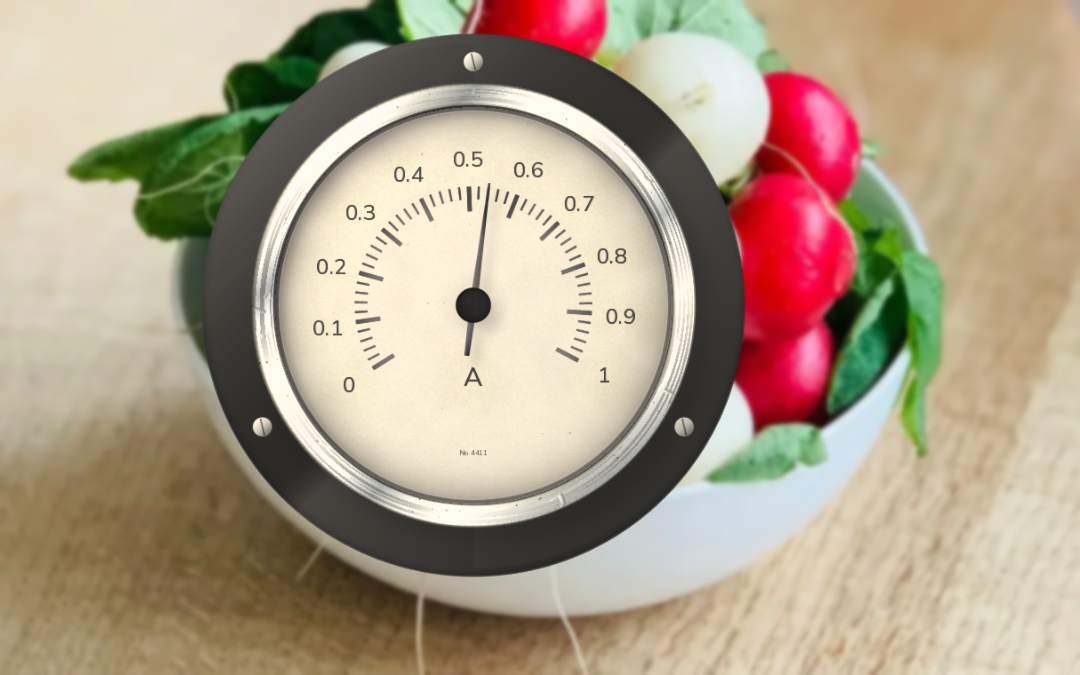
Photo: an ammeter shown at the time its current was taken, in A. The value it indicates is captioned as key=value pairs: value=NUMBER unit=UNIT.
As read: value=0.54 unit=A
